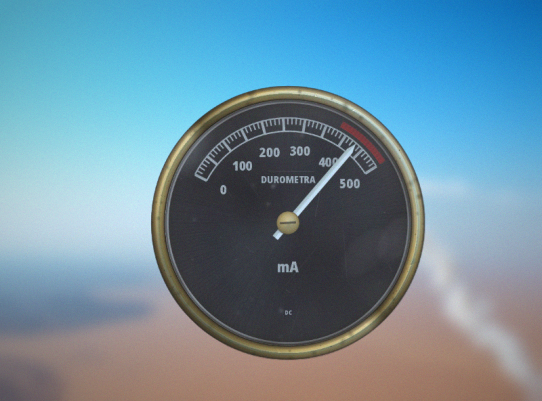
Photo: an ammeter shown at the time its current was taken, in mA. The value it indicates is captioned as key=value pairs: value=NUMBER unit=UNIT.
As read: value=430 unit=mA
